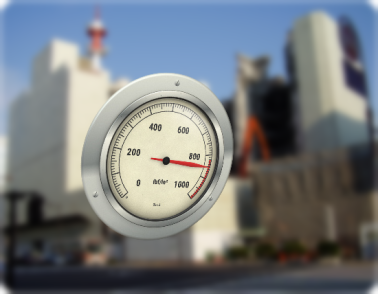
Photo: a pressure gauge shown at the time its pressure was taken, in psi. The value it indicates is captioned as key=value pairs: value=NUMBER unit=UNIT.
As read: value=850 unit=psi
